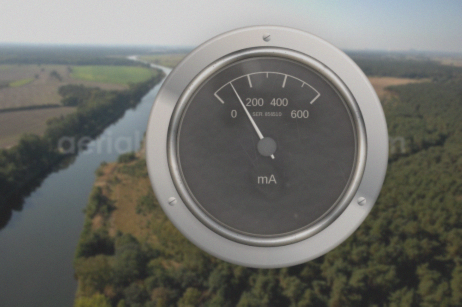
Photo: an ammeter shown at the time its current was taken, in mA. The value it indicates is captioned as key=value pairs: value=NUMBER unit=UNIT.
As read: value=100 unit=mA
